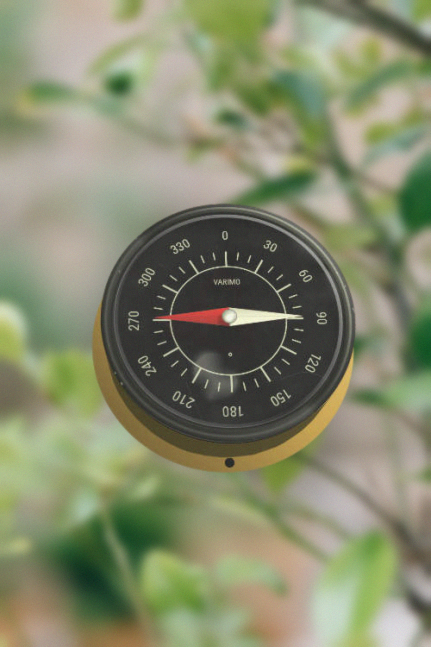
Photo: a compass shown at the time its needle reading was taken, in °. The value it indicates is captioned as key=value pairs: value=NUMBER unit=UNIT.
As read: value=270 unit=°
